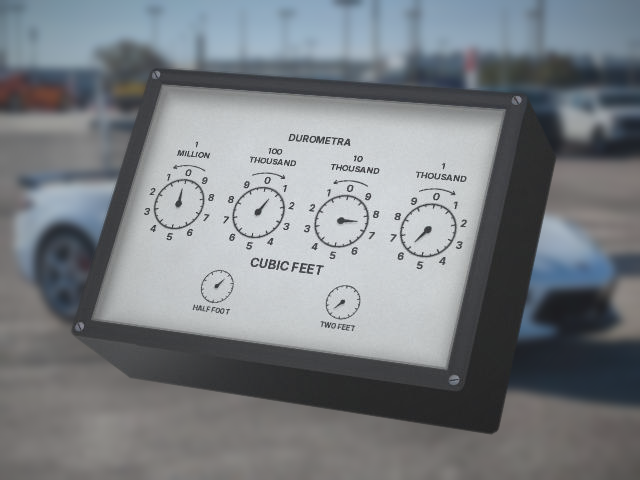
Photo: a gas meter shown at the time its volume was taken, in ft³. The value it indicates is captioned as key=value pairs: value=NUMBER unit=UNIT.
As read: value=7600 unit=ft³
